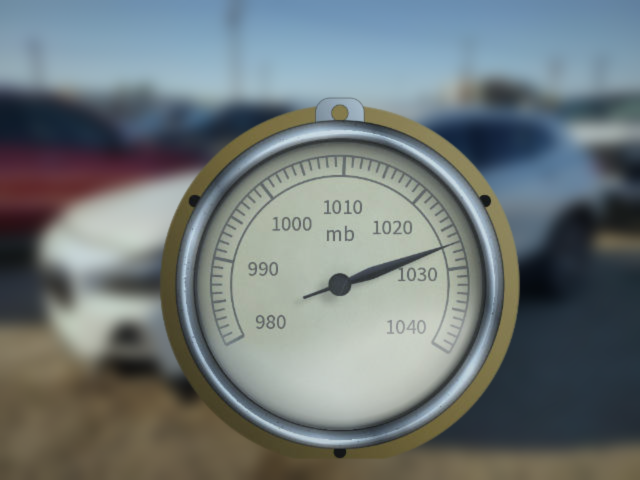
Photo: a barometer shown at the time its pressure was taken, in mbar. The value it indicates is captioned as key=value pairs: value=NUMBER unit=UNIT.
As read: value=1027 unit=mbar
